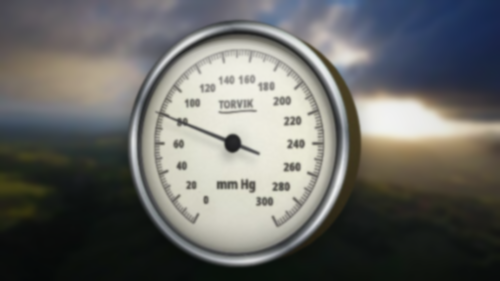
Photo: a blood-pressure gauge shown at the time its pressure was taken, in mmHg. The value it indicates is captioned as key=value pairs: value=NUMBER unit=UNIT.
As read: value=80 unit=mmHg
